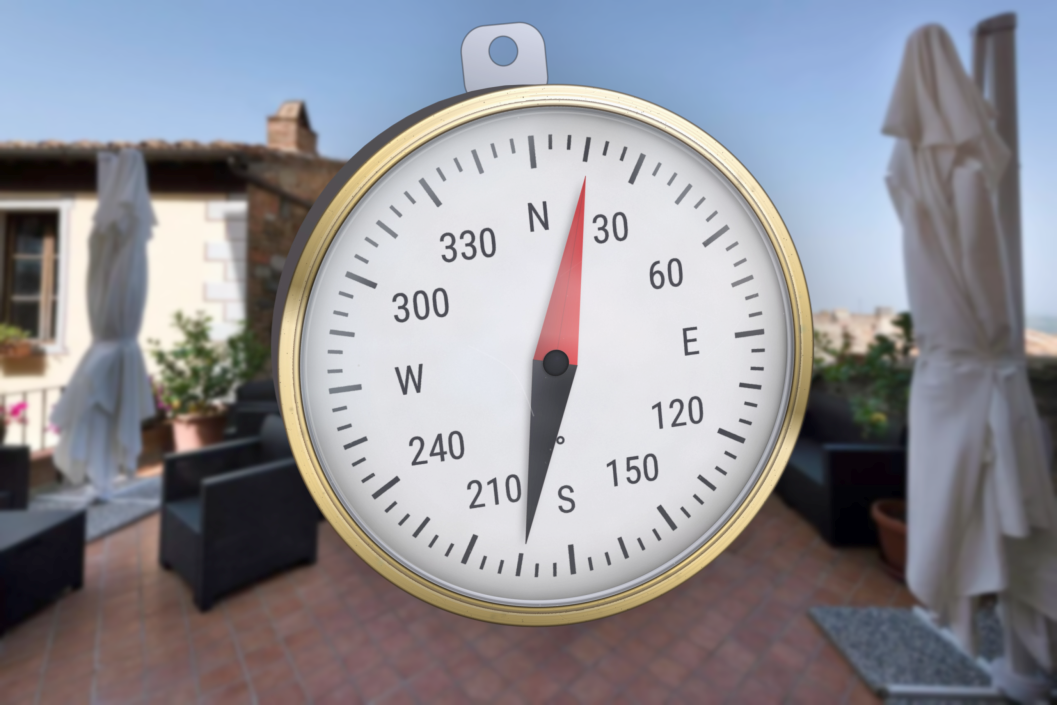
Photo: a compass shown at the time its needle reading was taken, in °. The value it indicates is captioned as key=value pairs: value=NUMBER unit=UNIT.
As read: value=15 unit=°
